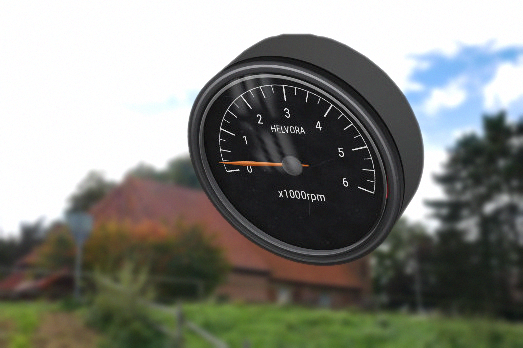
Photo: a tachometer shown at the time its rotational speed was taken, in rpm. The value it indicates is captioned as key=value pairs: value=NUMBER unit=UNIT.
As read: value=250 unit=rpm
